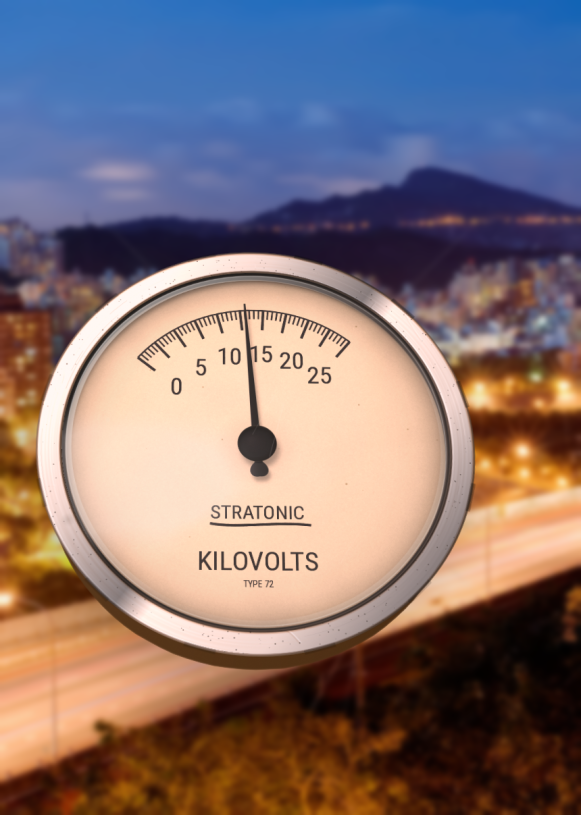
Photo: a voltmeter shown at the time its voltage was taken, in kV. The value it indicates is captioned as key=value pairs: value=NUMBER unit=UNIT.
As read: value=13 unit=kV
